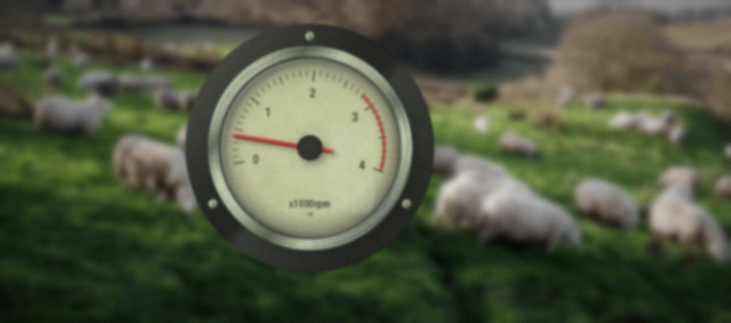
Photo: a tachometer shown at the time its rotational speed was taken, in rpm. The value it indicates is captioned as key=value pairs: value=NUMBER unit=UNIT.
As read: value=400 unit=rpm
